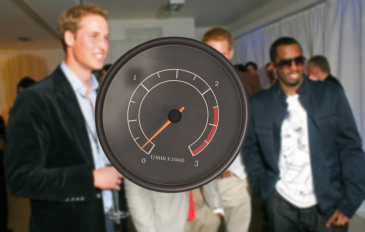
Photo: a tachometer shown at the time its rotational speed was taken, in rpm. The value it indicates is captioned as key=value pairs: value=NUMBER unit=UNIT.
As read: value=125 unit=rpm
